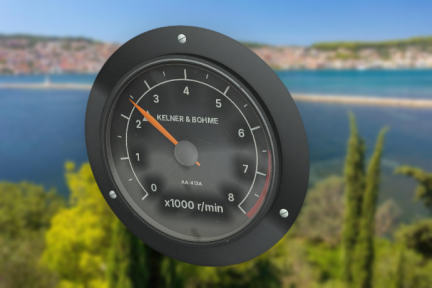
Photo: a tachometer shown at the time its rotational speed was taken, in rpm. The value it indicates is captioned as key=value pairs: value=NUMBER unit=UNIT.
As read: value=2500 unit=rpm
